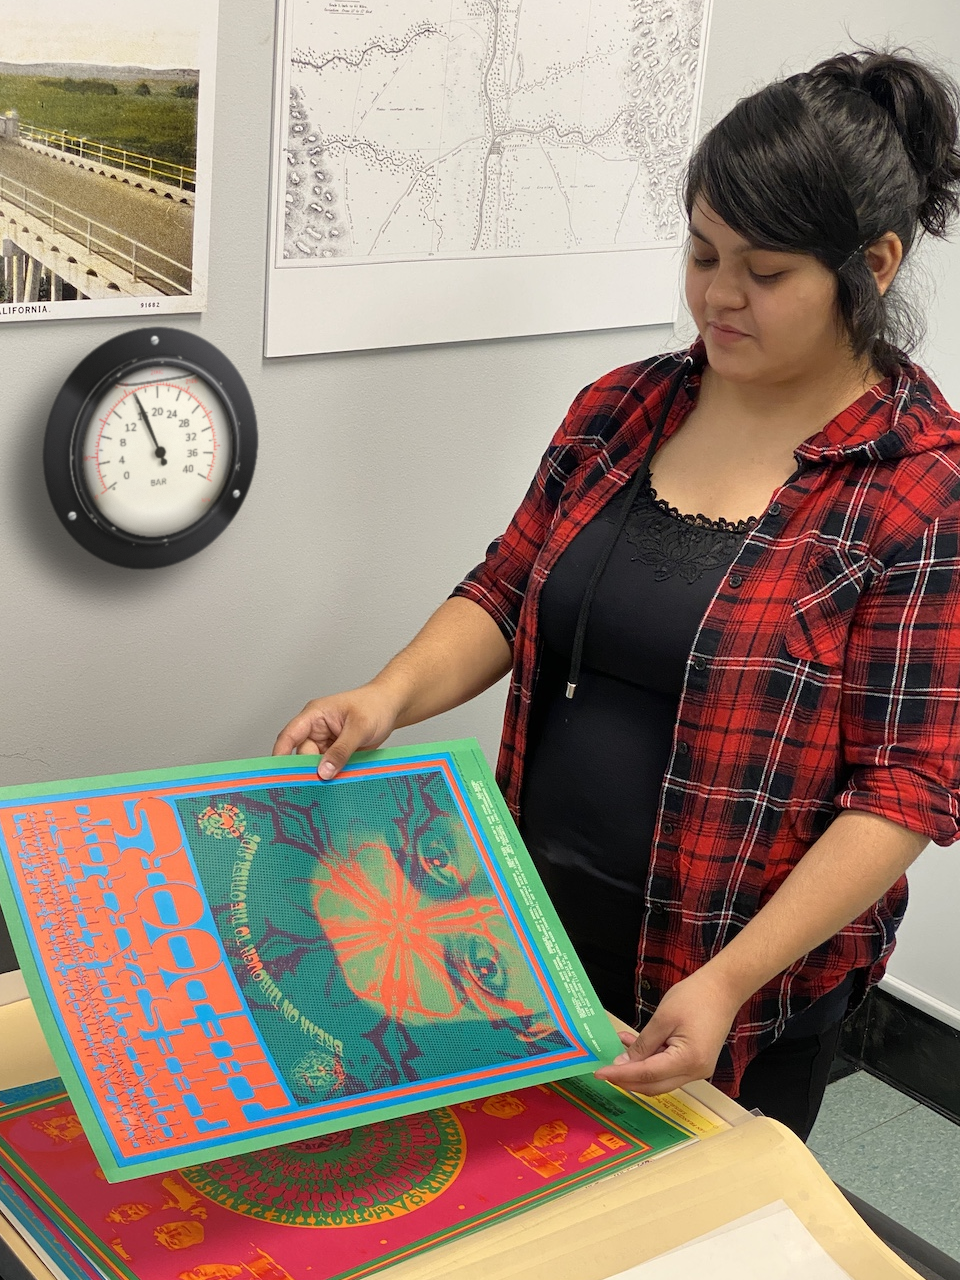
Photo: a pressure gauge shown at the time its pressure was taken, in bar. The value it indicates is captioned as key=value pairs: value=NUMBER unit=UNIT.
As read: value=16 unit=bar
